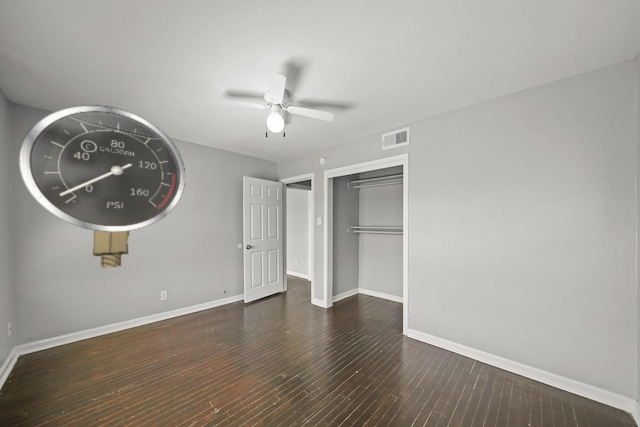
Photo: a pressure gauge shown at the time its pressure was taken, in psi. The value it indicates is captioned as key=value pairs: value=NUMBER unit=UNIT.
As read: value=5 unit=psi
